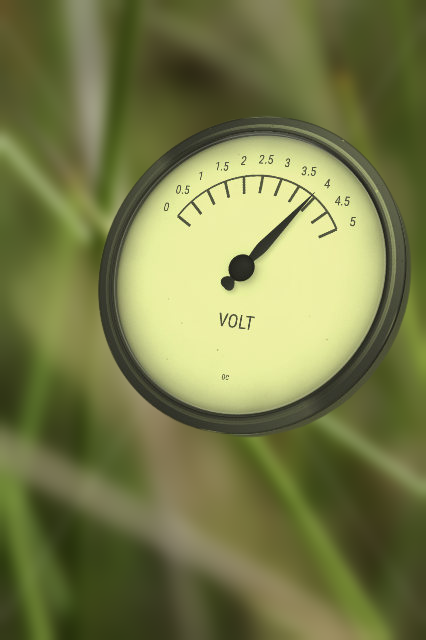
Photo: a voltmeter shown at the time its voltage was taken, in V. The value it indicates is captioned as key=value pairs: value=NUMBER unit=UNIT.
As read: value=4 unit=V
